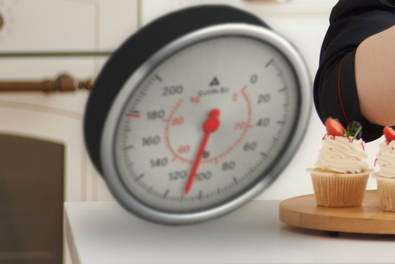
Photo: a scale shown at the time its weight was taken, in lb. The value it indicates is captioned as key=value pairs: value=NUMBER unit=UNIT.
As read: value=110 unit=lb
